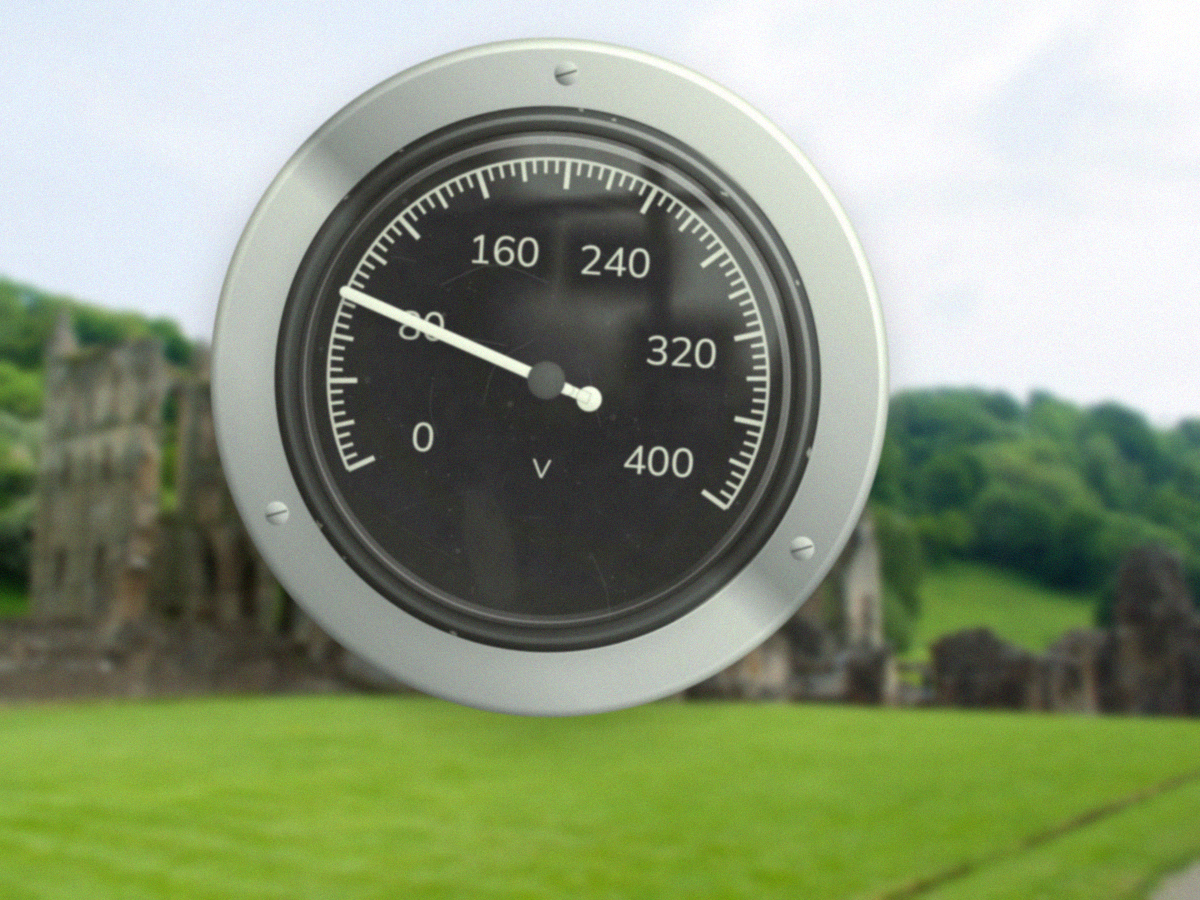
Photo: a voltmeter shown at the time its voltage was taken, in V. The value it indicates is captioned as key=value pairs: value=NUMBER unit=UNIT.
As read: value=80 unit=V
